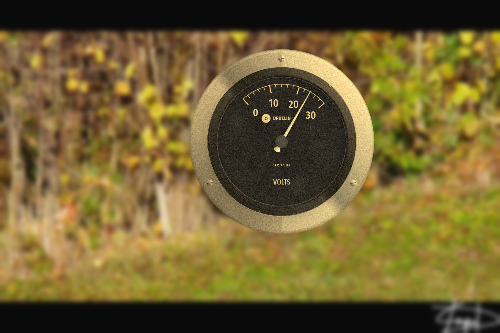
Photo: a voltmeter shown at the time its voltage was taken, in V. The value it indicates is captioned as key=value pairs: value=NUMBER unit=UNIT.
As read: value=24 unit=V
